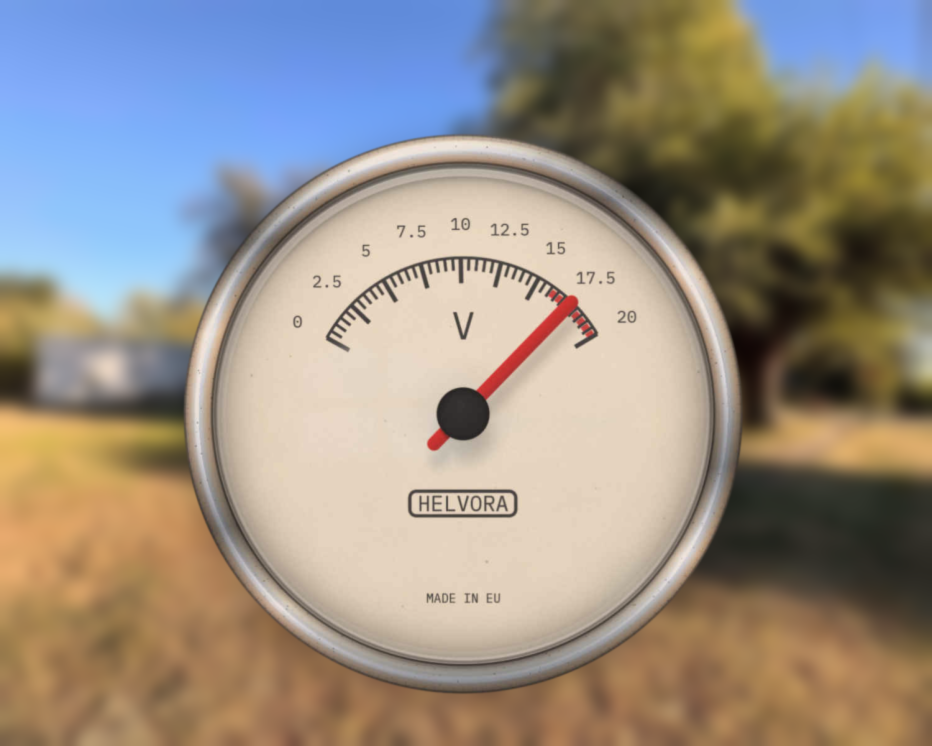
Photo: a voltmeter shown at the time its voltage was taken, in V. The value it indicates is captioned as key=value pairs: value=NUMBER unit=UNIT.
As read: value=17.5 unit=V
